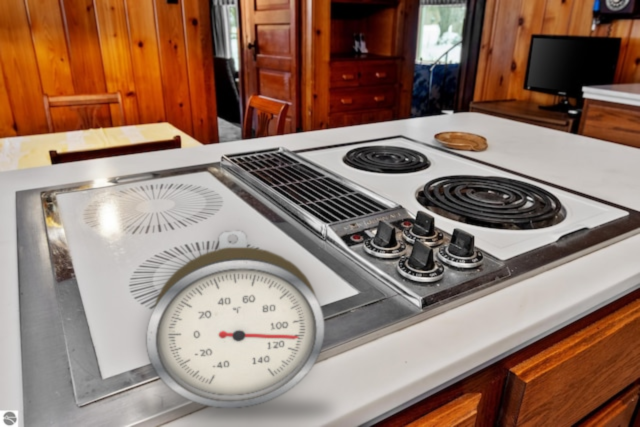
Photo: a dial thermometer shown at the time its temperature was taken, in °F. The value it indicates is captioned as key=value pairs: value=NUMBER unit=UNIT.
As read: value=110 unit=°F
